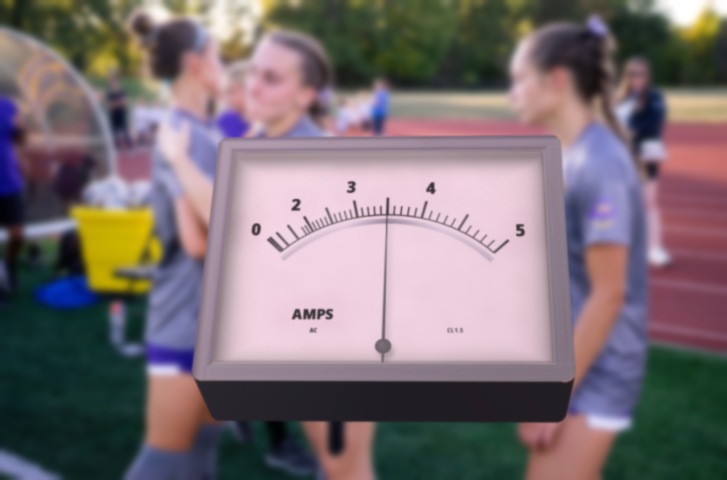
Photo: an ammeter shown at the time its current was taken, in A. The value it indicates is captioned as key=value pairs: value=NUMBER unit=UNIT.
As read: value=3.5 unit=A
